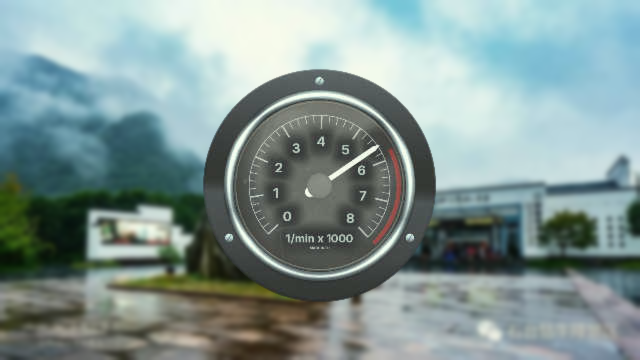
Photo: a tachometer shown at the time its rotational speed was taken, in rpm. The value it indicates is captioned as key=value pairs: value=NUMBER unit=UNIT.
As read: value=5600 unit=rpm
